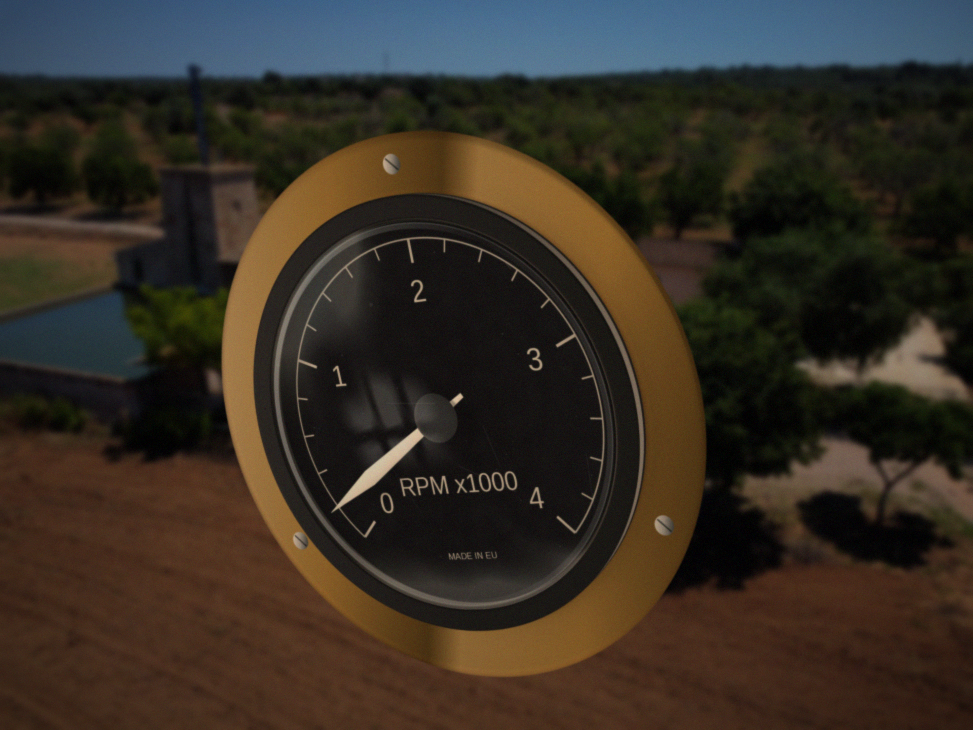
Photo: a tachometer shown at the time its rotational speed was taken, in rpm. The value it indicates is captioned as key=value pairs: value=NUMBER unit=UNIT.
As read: value=200 unit=rpm
